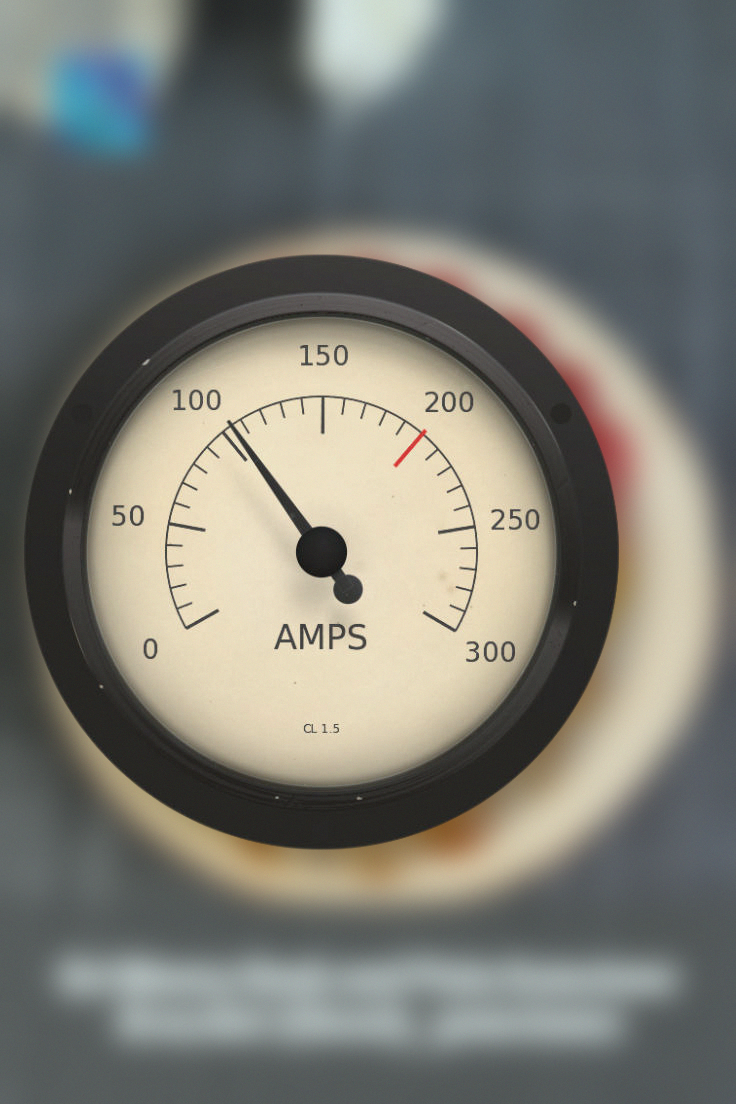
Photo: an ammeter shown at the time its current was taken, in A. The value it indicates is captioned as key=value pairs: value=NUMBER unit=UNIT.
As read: value=105 unit=A
